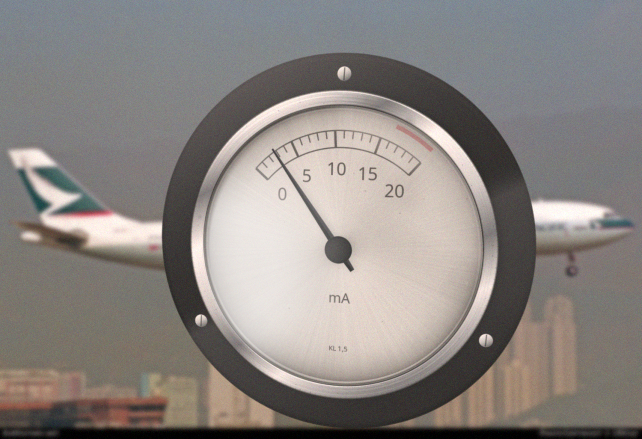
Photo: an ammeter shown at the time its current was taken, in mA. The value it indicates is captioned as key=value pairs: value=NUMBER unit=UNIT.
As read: value=3 unit=mA
